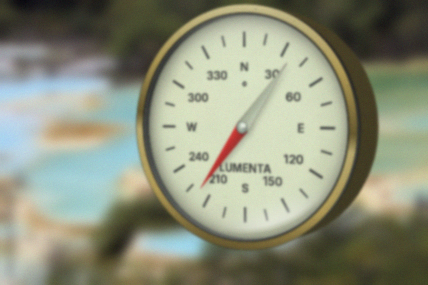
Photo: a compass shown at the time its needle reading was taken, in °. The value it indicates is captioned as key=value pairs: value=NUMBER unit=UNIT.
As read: value=217.5 unit=°
